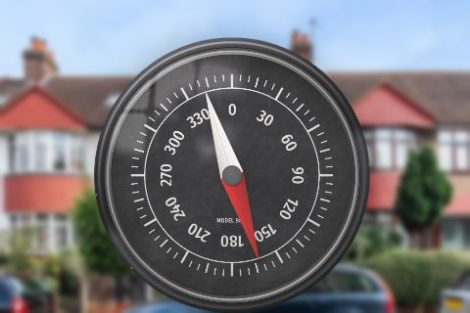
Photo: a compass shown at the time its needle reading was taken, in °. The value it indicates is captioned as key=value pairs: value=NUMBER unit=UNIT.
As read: value=162.5 unit=°
